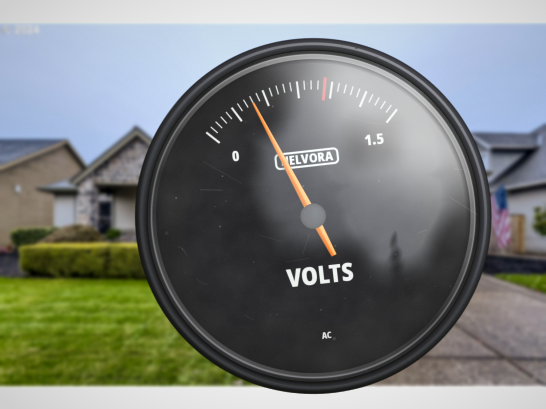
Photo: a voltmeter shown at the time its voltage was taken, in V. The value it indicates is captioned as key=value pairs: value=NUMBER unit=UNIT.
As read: value=0.4 unit=V
